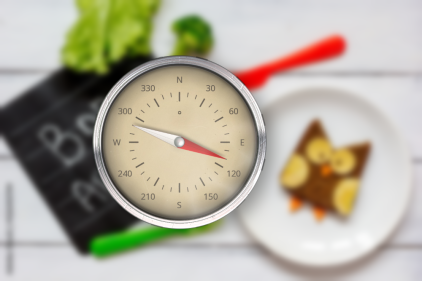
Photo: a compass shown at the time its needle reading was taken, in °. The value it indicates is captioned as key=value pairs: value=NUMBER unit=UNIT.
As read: value=110 unit=°
